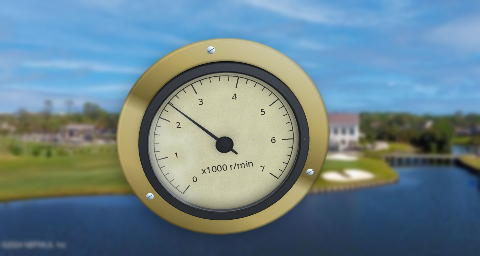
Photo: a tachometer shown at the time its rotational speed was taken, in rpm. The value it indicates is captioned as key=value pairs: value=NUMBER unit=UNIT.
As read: value=2400 unit=rpm
